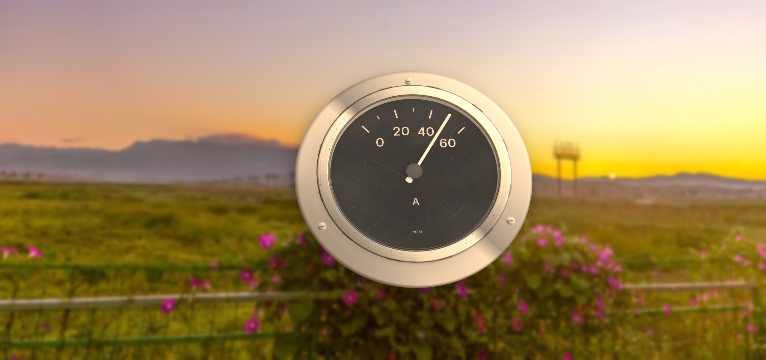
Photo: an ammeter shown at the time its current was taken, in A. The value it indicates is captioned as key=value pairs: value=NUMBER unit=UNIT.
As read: value=50 unit=A
